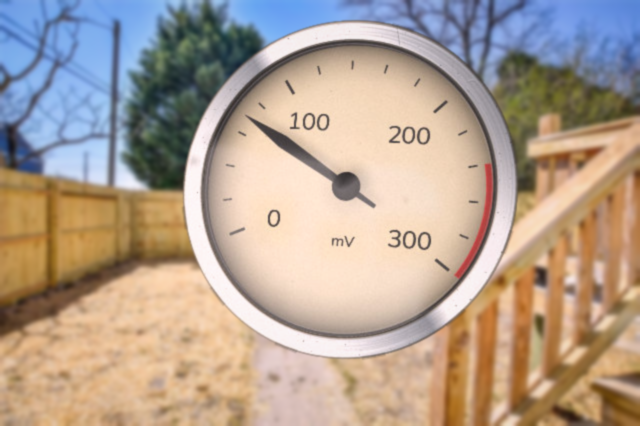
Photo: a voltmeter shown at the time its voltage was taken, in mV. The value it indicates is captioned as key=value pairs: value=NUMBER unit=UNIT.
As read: value=70 unit=mV
